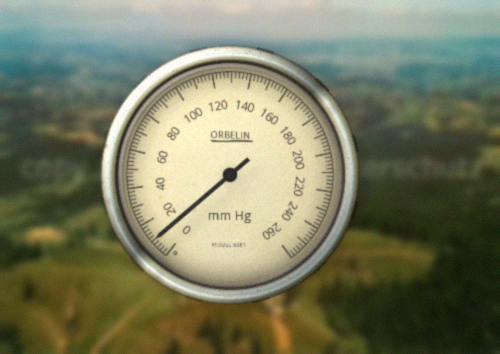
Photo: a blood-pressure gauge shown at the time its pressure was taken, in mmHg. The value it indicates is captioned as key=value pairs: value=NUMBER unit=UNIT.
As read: value=10 unit=mmHg
